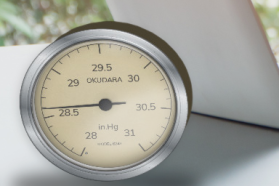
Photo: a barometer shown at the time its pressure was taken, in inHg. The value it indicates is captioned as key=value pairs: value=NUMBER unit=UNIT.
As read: value=28.6 unit=inHg
